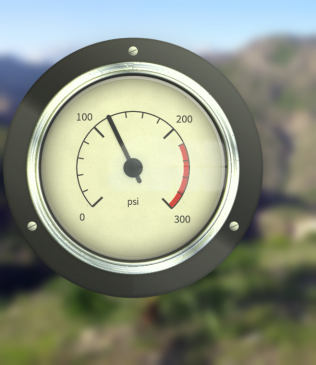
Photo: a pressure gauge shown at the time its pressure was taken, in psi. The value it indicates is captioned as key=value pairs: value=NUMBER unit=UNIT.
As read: value=120 unit=psi
